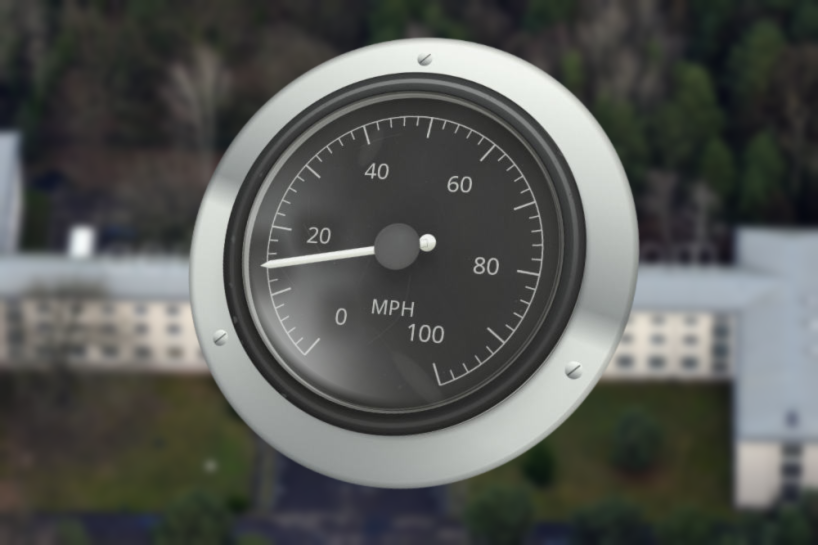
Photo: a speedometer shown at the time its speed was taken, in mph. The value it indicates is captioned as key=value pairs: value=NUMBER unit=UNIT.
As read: value=14 unit=mph
